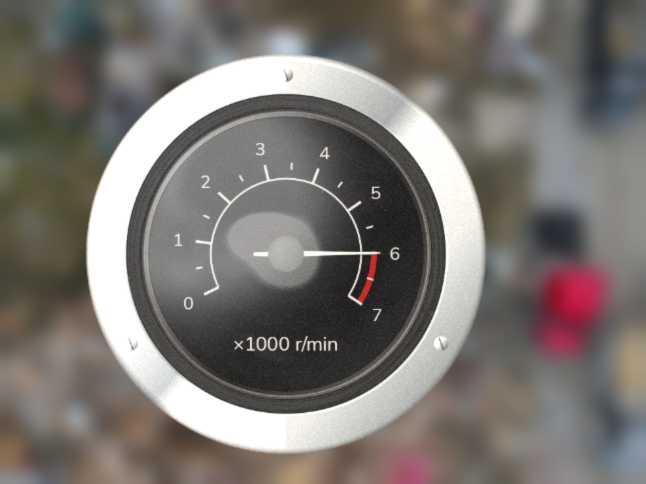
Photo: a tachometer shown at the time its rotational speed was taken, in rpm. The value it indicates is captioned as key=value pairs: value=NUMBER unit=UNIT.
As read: value=6000 unit=rpm
